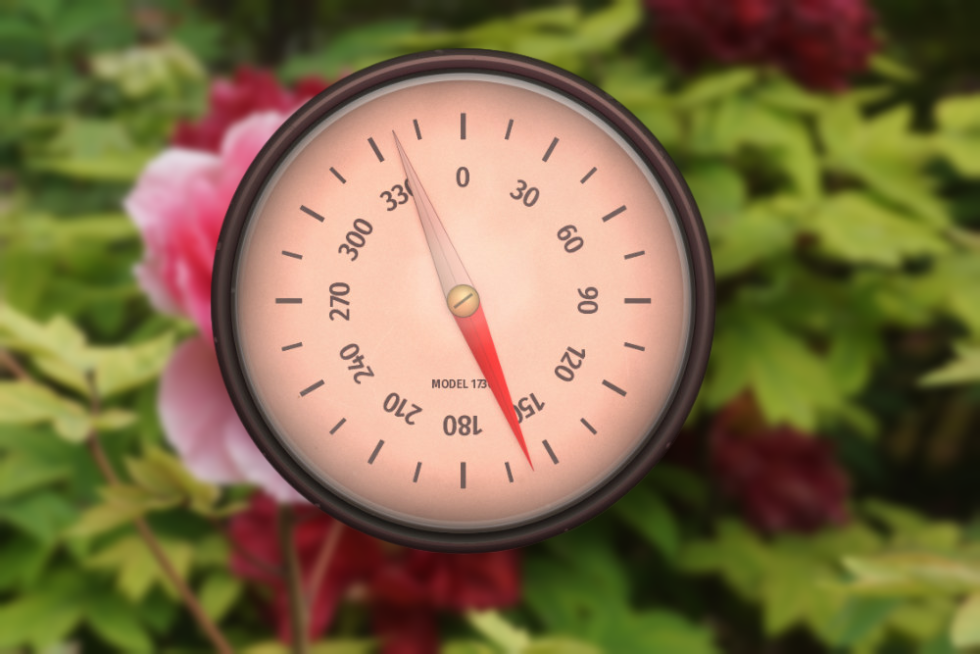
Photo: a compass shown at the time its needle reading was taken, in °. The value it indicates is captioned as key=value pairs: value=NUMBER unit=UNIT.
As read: value=157.5 unit=°
